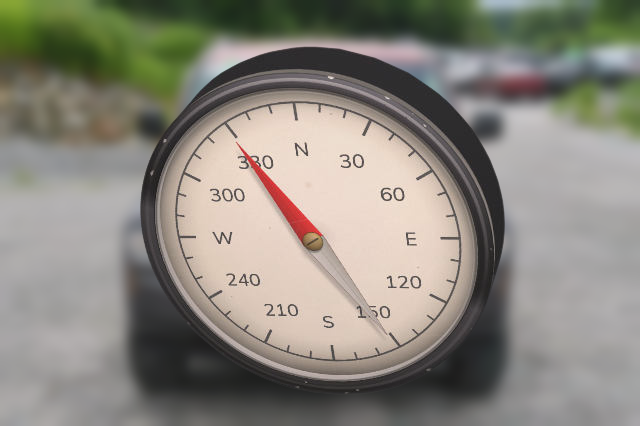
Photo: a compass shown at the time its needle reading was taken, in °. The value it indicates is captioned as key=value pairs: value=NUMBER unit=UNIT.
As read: value=330 unit=°
